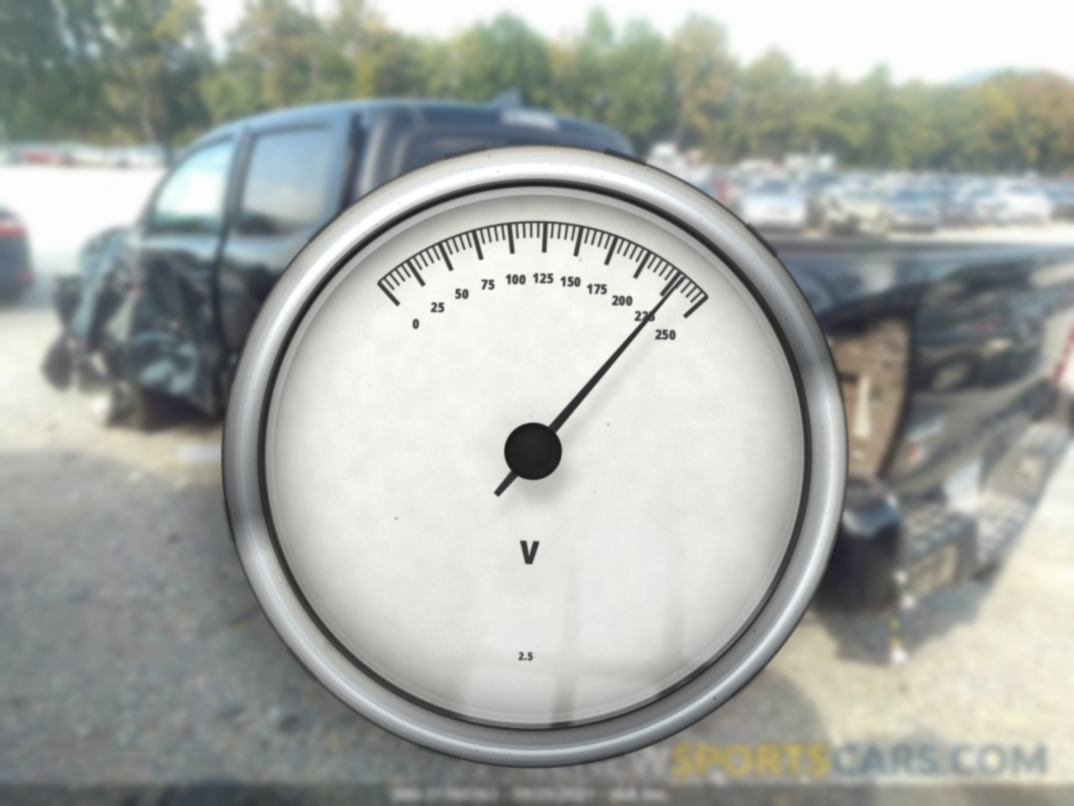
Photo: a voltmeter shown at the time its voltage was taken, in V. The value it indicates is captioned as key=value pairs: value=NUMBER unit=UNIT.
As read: value=230 unit=V
